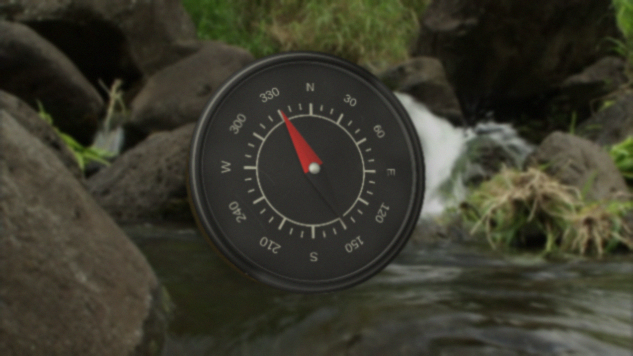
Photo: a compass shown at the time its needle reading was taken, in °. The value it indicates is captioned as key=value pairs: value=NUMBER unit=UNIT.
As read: value=330 unit=°
